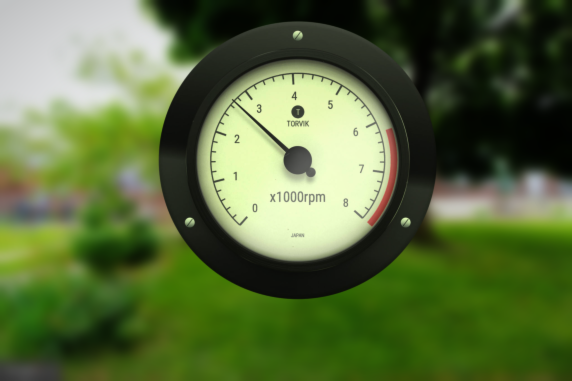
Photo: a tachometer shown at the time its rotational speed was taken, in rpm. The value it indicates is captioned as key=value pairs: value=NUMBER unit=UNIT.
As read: value=2700 unit=rpm
